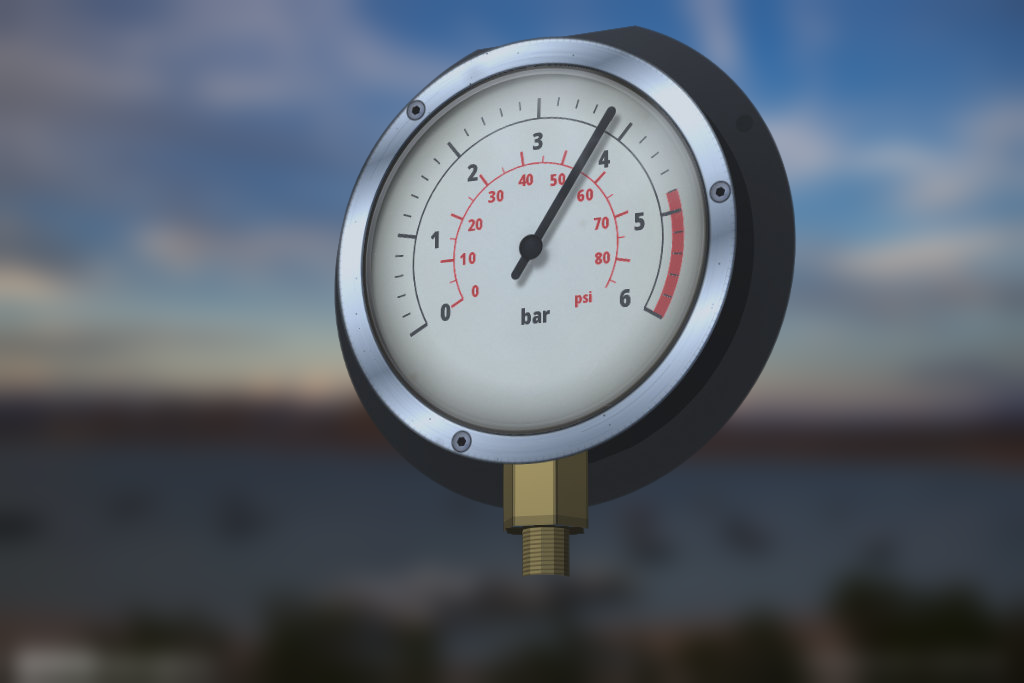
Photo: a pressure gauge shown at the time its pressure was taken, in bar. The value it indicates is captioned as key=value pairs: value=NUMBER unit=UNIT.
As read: value=3.8 unit=bar
